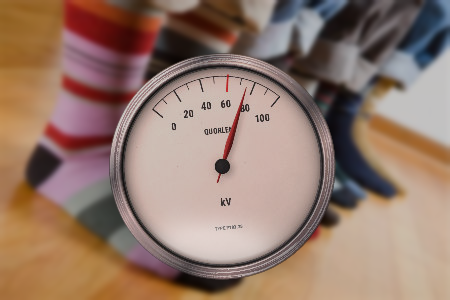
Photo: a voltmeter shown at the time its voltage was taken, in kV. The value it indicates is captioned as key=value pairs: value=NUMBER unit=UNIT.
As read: value=75 unit=kV
